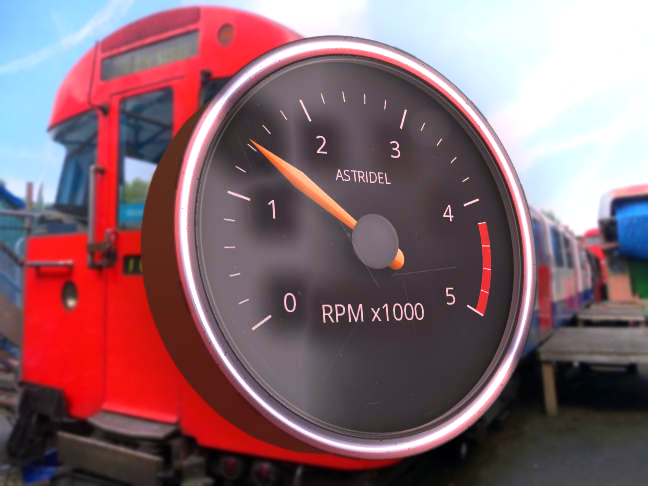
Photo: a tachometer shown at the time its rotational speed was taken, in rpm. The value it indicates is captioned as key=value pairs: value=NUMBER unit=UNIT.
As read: value=1400 unit=rpm
